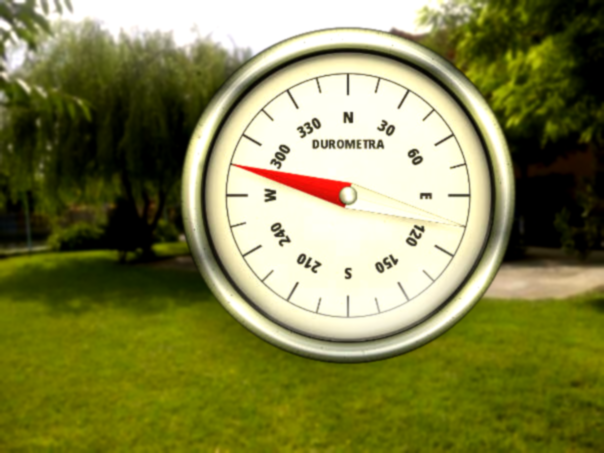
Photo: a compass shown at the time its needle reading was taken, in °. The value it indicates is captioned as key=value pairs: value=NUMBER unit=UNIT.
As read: value=285 unit=°
